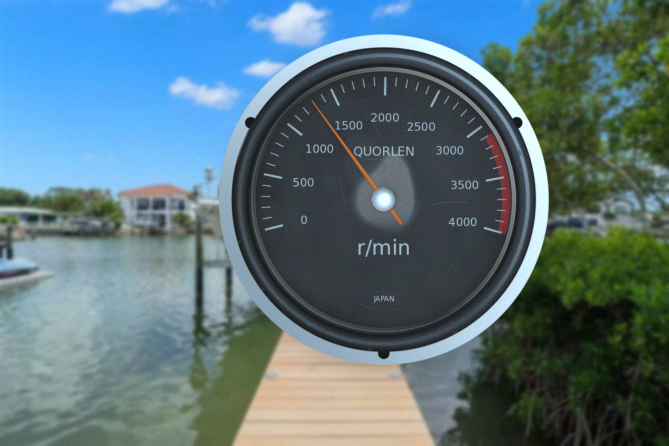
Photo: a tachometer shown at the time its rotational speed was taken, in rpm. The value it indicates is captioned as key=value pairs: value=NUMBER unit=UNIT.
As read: value=1300 unit=rpm
